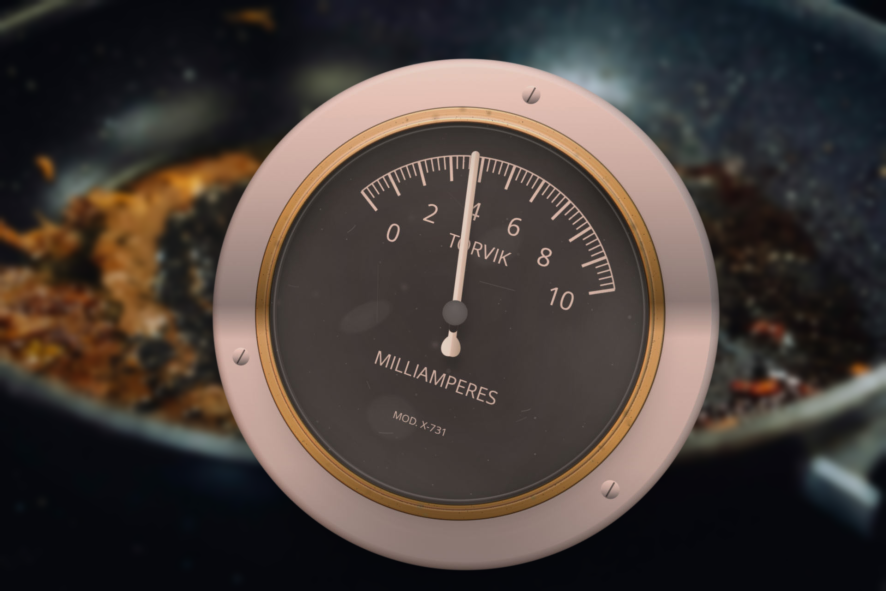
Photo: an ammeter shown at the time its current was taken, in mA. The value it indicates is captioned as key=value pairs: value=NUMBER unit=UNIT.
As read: value=3.8 unit=mA
